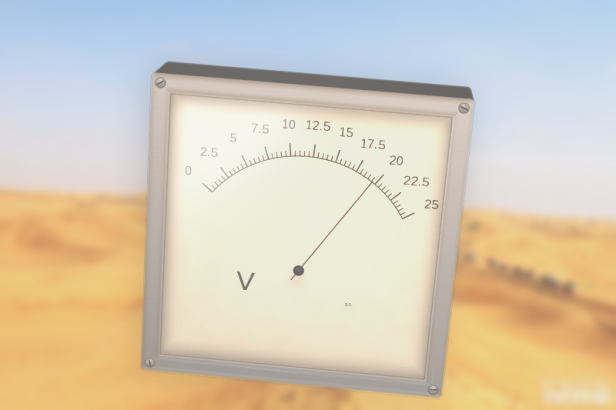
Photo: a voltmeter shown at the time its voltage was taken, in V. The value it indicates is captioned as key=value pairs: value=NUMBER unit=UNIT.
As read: value=19.5 unit=V
